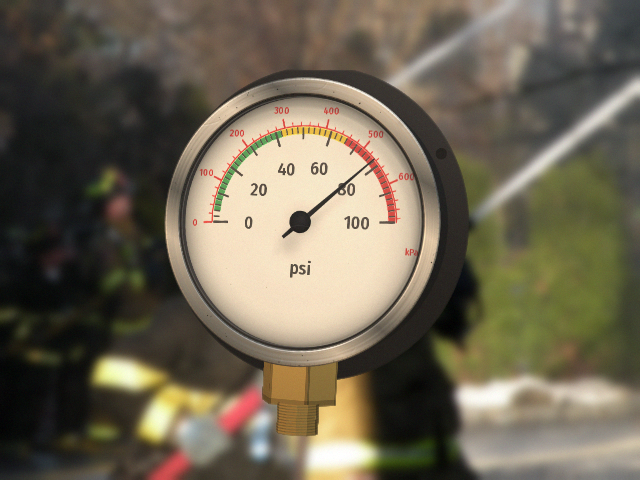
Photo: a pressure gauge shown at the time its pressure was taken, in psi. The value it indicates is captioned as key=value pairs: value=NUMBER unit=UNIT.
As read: value=78 unit=psi
